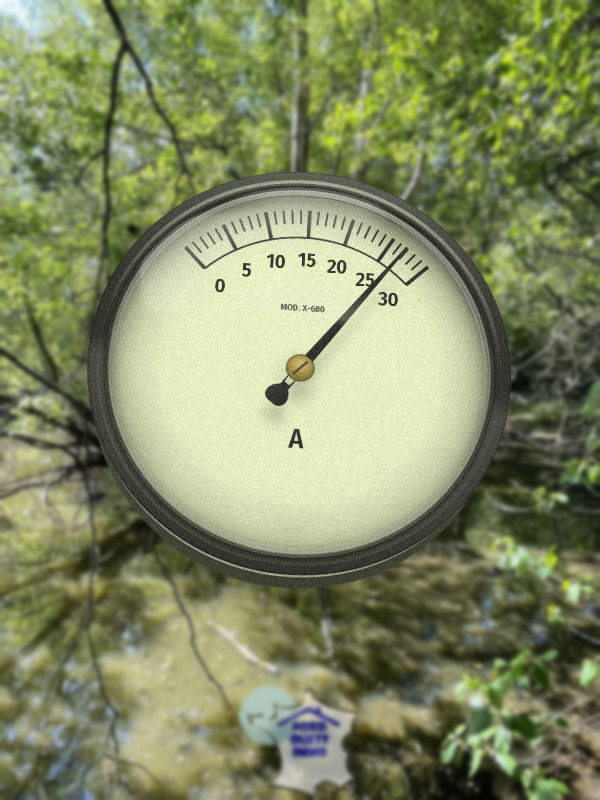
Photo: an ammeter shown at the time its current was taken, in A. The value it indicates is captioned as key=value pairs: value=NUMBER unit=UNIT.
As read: value=27 unit=A
